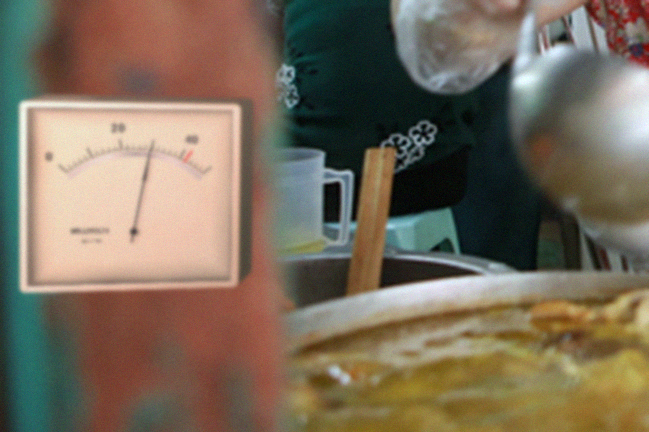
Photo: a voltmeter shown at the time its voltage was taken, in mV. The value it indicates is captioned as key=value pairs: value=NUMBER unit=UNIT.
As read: value=30 unit=mV
